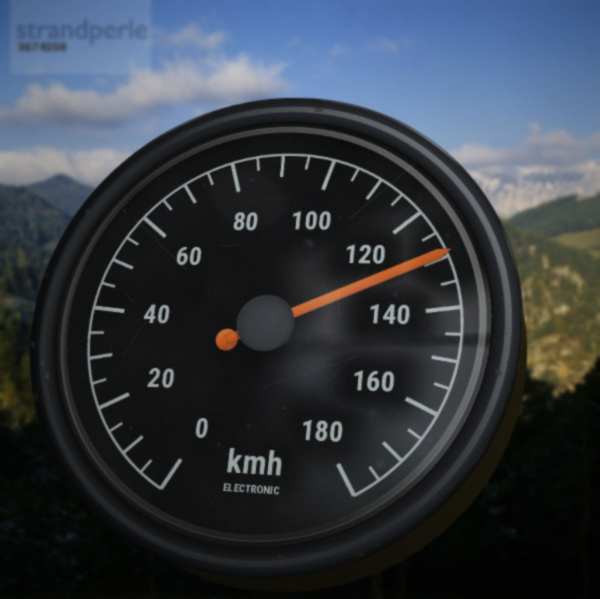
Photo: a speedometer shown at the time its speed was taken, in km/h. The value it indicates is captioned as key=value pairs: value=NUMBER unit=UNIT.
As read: value=130 unit=km/h
